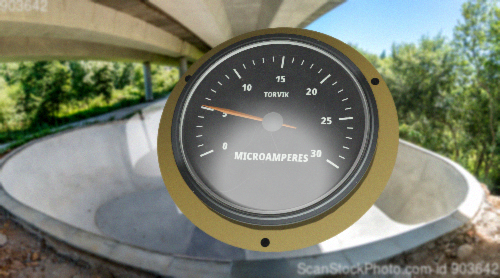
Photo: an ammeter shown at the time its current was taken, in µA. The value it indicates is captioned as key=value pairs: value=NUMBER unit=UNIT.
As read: value=5 unit=µA
